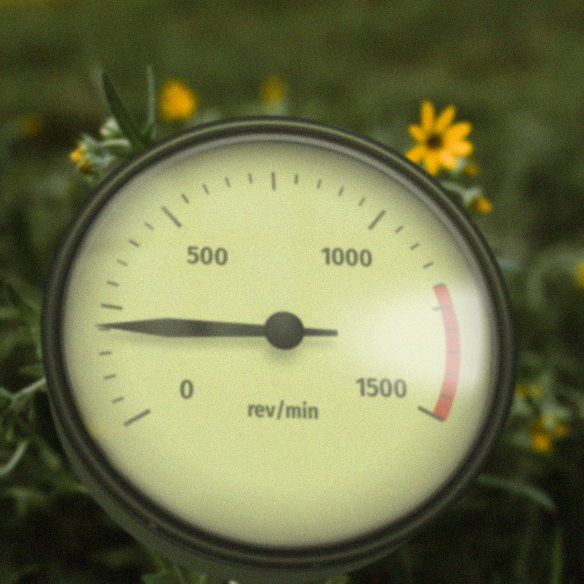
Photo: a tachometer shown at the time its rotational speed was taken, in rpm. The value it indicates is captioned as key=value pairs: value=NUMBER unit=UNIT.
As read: value=200 unit=rpm
